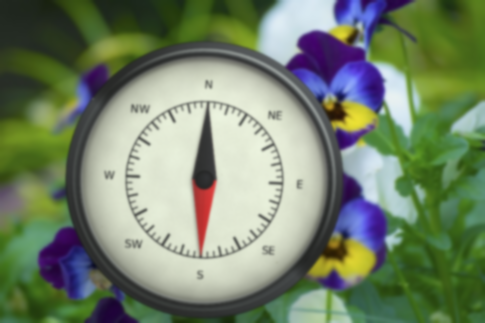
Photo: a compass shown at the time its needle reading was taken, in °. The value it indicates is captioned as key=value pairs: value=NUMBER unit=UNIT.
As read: value=180 unit=°
